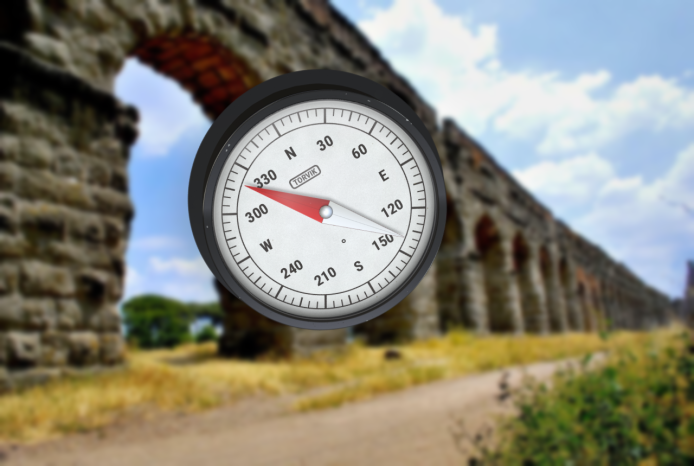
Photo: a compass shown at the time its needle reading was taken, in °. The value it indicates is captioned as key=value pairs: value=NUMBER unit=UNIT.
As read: value=320 unit=°
